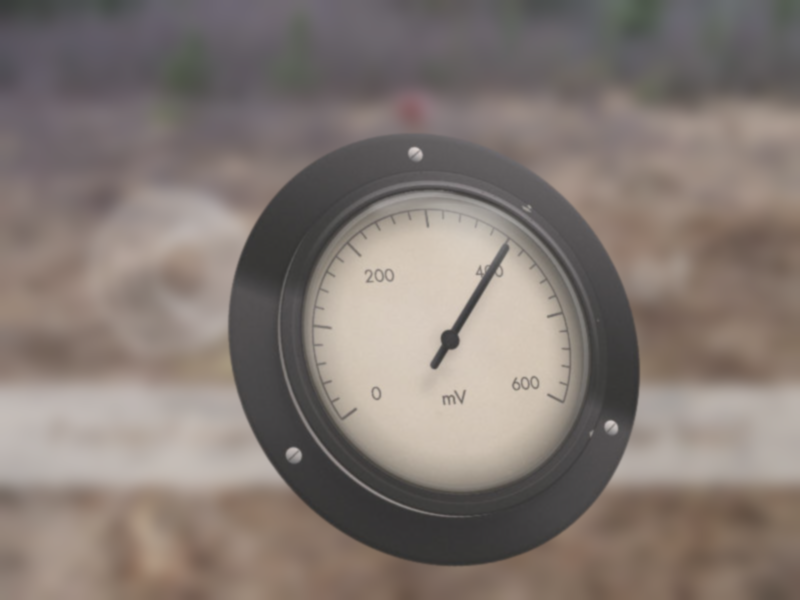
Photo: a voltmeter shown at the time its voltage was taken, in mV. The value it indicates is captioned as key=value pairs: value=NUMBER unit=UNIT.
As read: value=400 unit=mV
